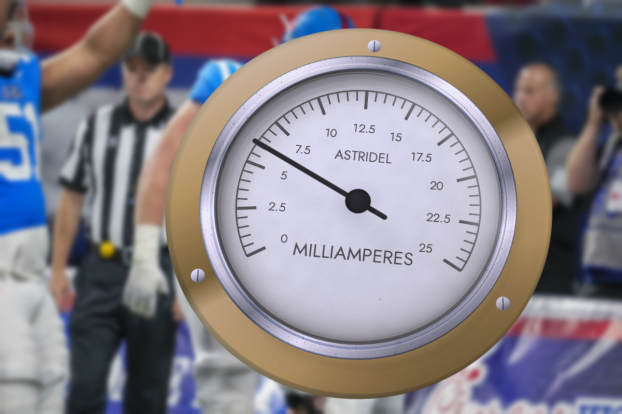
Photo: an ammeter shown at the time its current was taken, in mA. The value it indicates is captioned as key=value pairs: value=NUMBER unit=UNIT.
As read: value=6 unit=mA
